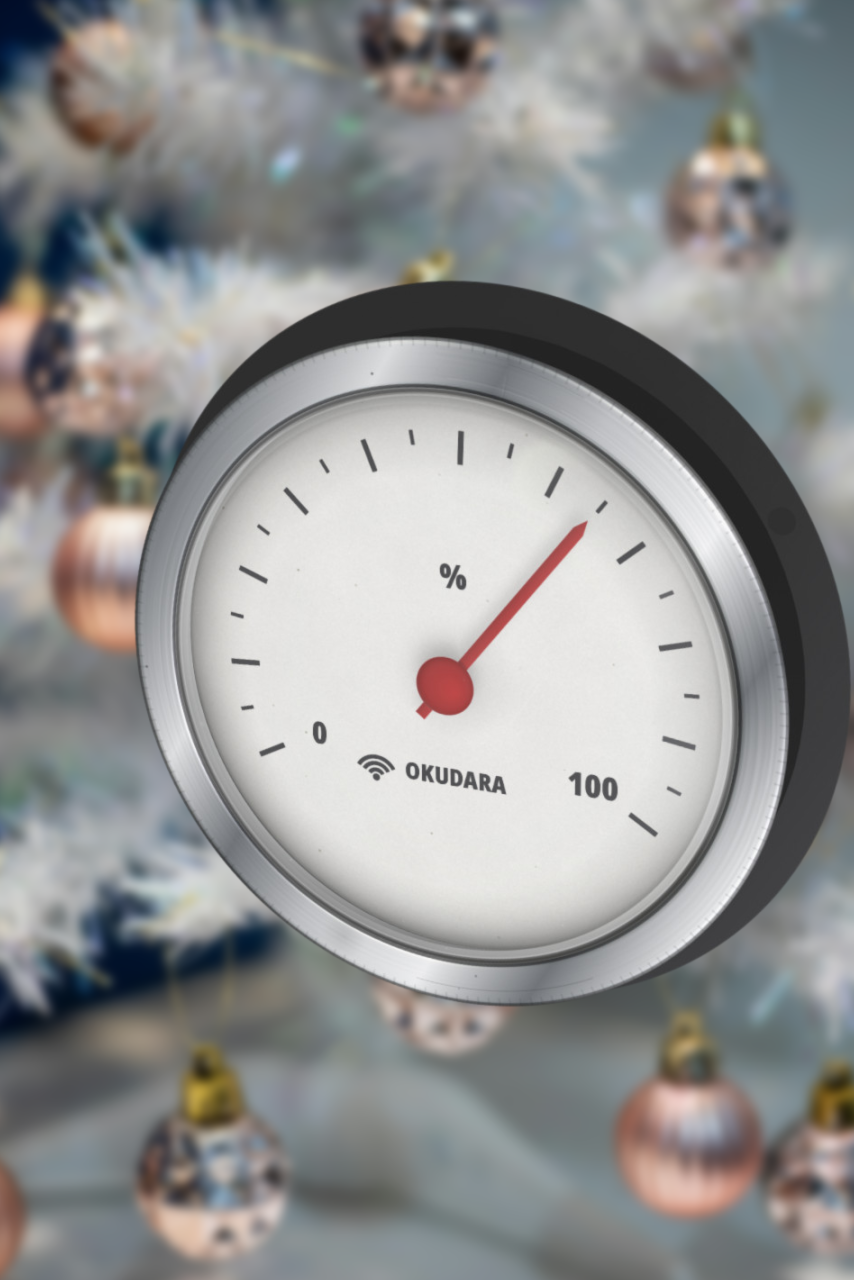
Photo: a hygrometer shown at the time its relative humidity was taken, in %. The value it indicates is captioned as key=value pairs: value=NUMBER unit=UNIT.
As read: value=65 unit=%
